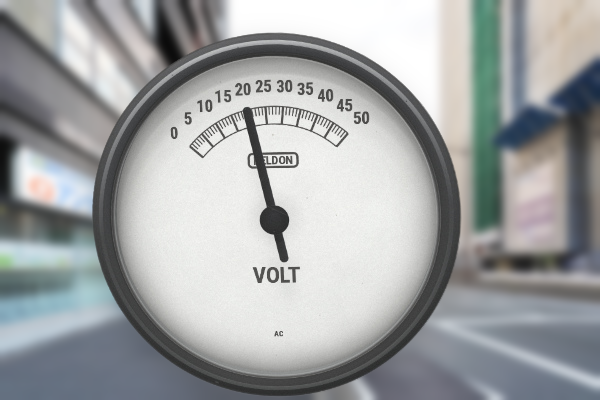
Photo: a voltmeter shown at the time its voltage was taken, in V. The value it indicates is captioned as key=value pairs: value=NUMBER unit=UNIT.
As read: value=20 unit=V
